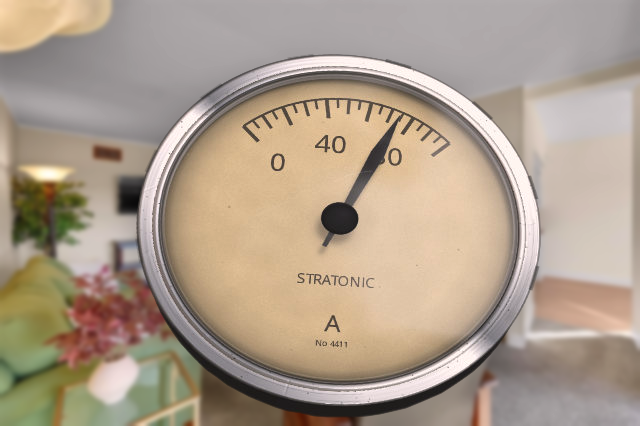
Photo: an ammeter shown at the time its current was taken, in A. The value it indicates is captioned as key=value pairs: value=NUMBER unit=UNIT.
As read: value=75 unit=A
